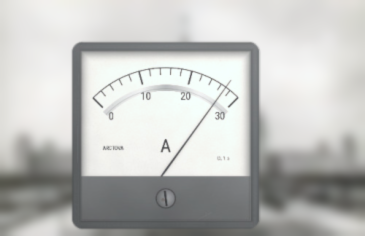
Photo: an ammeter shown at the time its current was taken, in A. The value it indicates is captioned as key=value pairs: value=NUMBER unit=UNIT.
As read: value=27 unit=A
